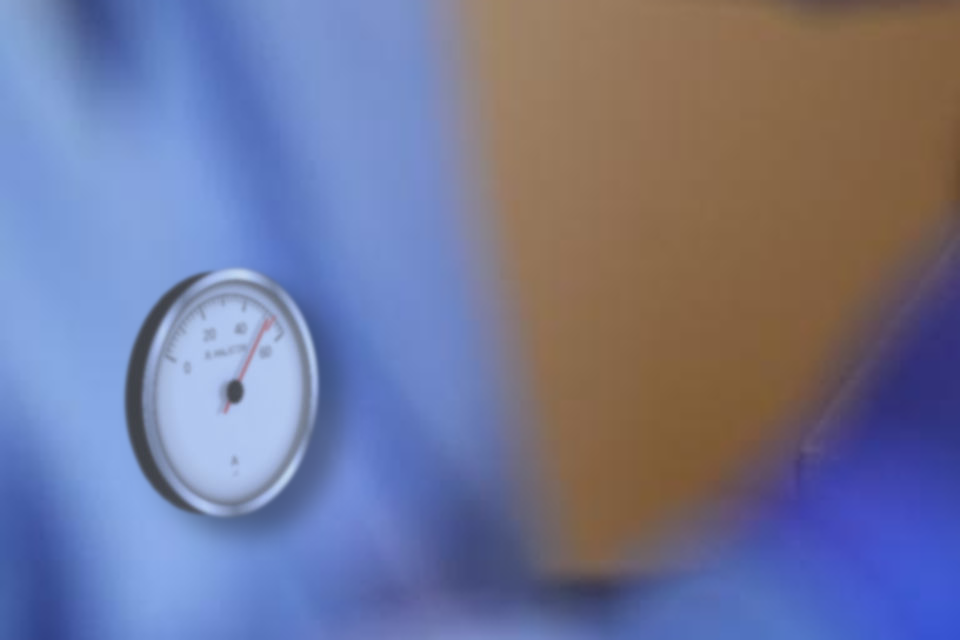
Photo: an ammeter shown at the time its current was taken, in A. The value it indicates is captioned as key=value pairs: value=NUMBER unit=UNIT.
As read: value=50 unit=A
